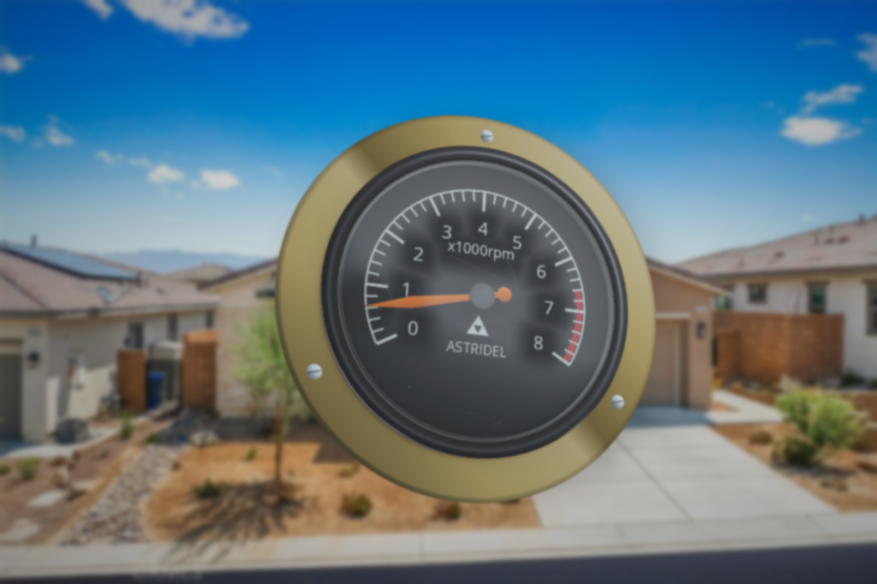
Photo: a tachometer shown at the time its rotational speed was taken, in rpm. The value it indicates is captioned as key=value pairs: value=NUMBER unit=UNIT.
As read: value=600 unit=rpm
